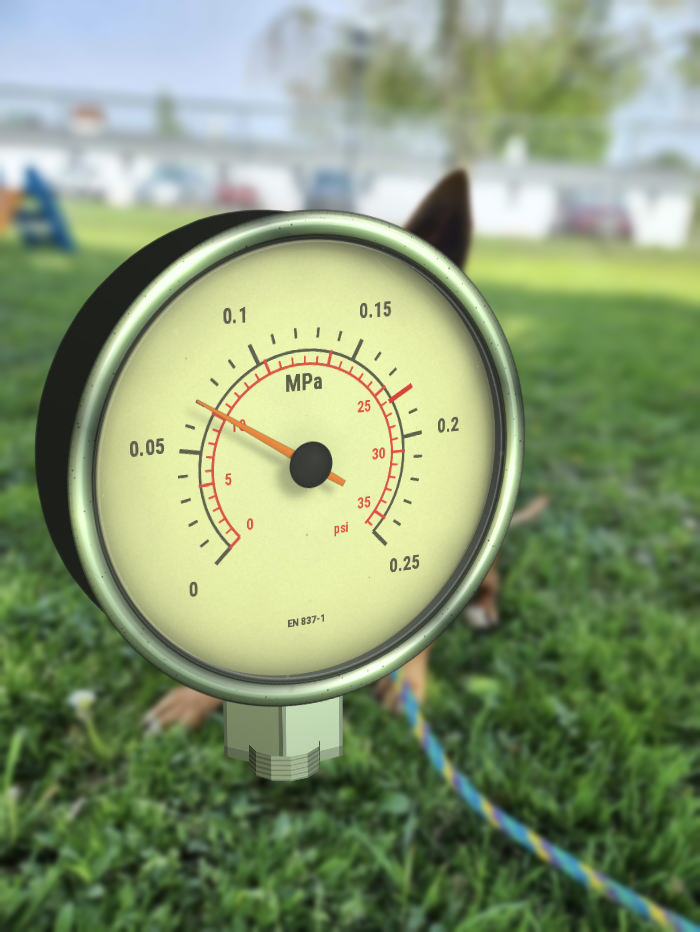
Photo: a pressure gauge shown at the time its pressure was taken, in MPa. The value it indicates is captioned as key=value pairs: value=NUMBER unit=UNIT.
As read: value=0.07 unit=MPa
